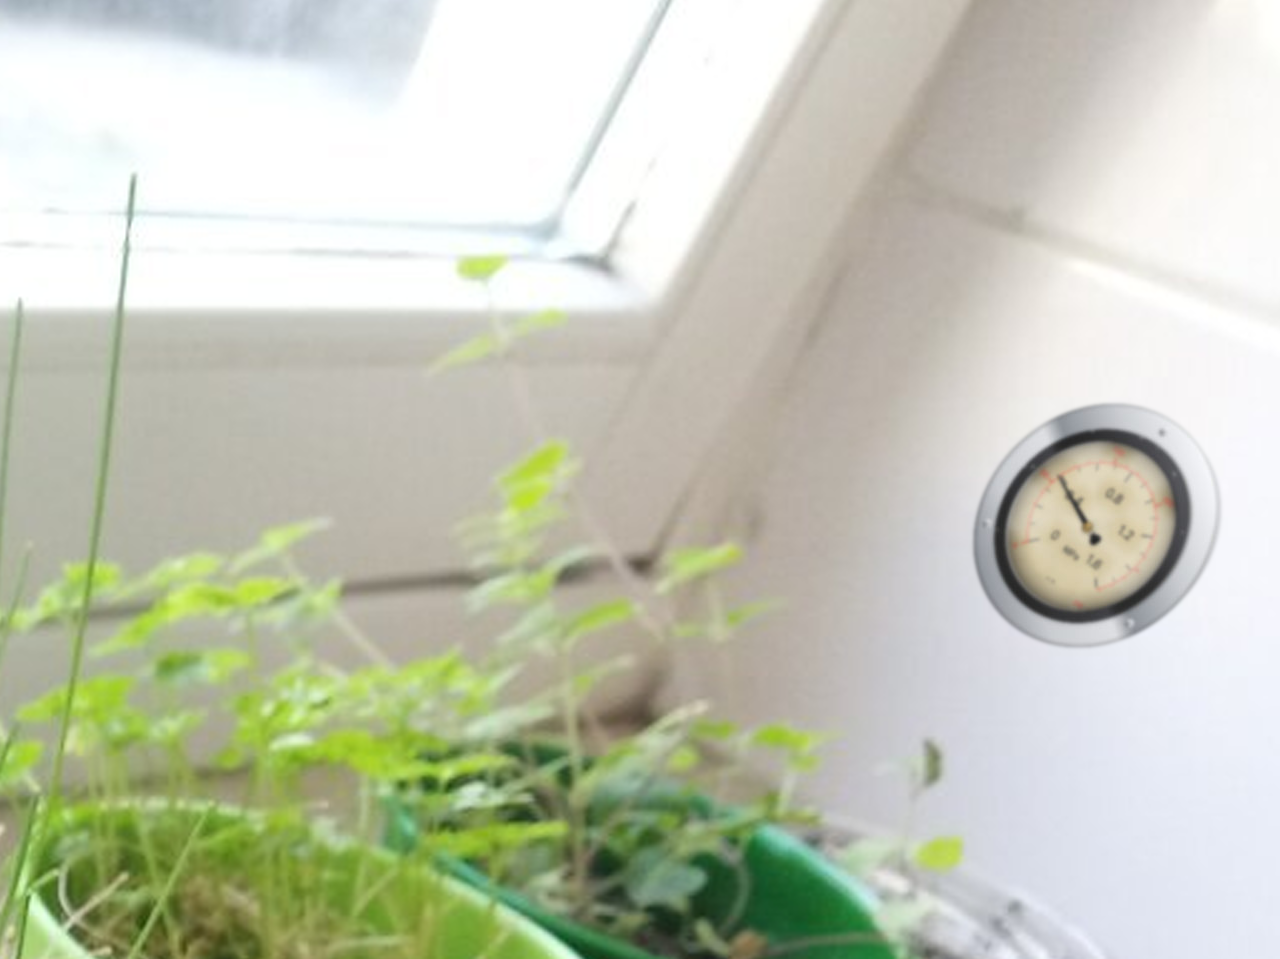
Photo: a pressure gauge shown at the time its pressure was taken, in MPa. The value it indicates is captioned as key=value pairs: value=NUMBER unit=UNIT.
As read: value=0.4 unit=MPa
